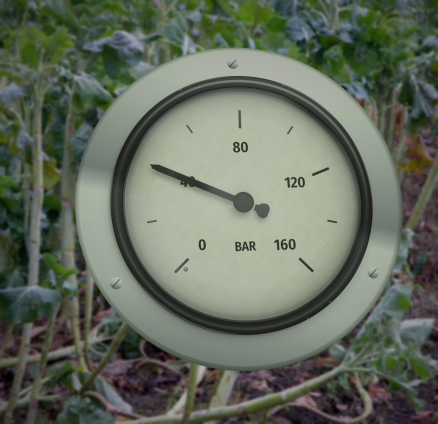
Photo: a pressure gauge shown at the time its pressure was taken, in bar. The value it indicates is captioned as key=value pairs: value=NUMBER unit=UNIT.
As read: value=40 unit=bar
